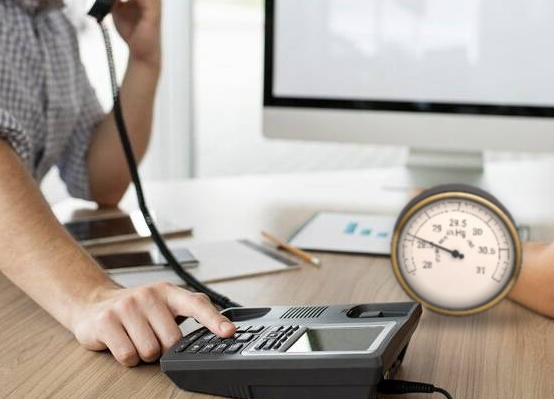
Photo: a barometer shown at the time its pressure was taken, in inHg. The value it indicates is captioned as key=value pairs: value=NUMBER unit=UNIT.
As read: value=28.6 unit=inHg
